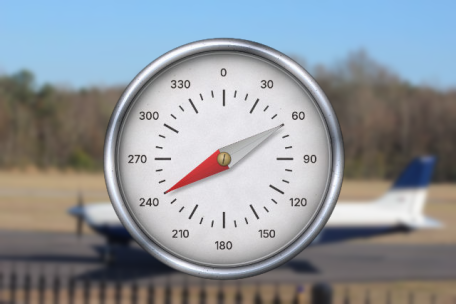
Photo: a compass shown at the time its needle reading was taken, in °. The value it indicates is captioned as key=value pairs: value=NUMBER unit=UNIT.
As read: value=240 unit=°
